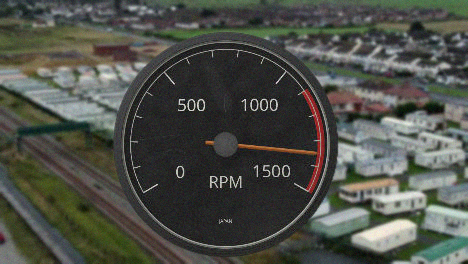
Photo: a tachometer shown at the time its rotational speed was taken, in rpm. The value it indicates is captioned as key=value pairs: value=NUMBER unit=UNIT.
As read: value=1350 unit=rpm
